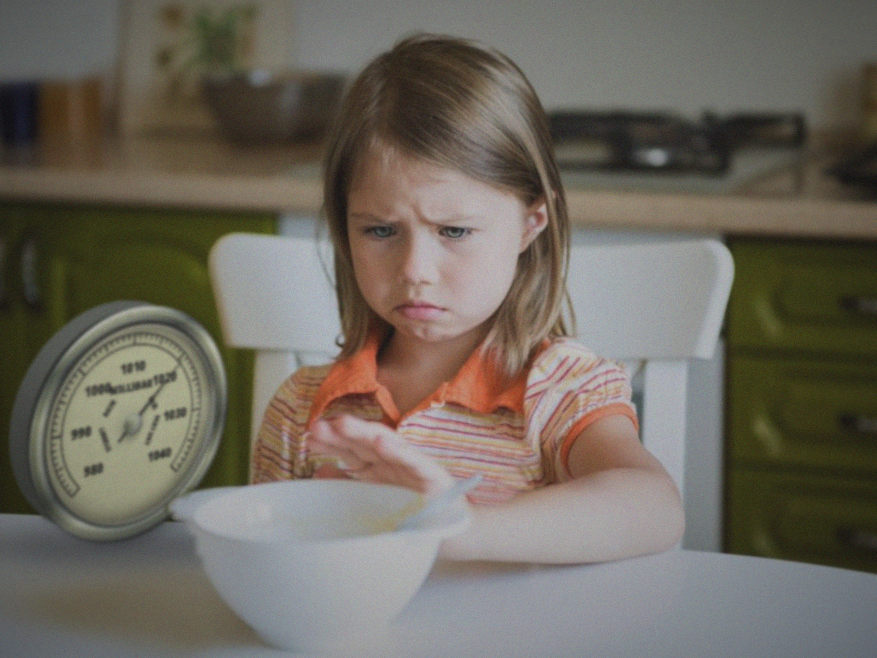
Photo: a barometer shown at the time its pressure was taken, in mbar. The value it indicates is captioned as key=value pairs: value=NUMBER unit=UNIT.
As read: value=1020 unit=mbar
